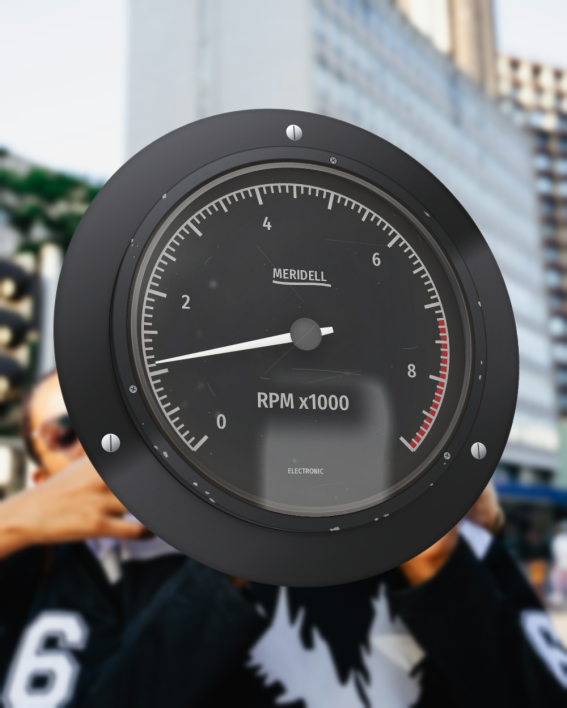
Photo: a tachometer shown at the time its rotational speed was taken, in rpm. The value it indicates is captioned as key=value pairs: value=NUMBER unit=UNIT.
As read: value=1100 unit=rpm
